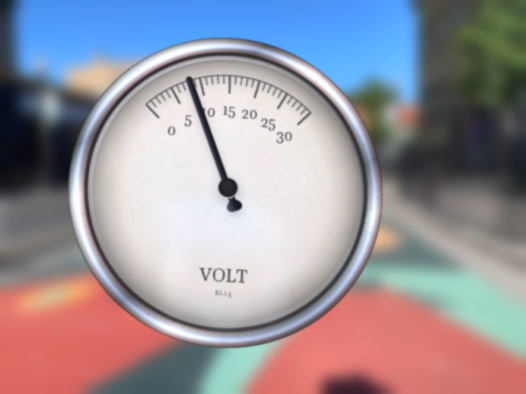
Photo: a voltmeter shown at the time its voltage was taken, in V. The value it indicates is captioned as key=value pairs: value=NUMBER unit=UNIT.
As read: value=8 unit=V
